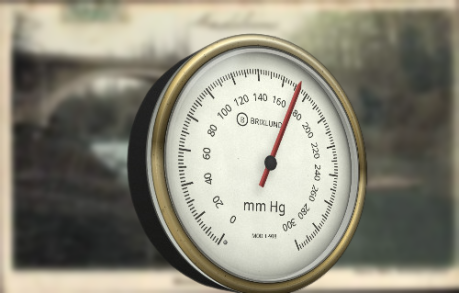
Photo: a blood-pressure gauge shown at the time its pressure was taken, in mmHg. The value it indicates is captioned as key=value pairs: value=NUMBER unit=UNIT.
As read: value=170 unit=mmHg
